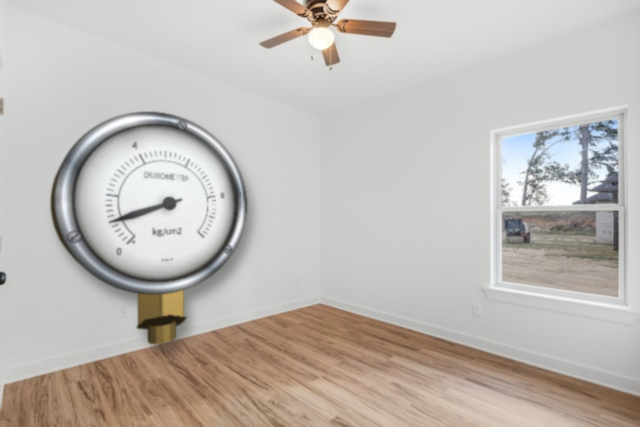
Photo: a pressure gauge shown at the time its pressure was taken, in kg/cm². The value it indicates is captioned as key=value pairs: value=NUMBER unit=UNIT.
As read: value=1 unit=kg/cm²
